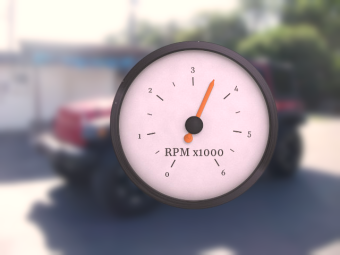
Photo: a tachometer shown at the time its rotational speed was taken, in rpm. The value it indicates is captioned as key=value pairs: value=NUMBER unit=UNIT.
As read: value=3500 unit=rpm
